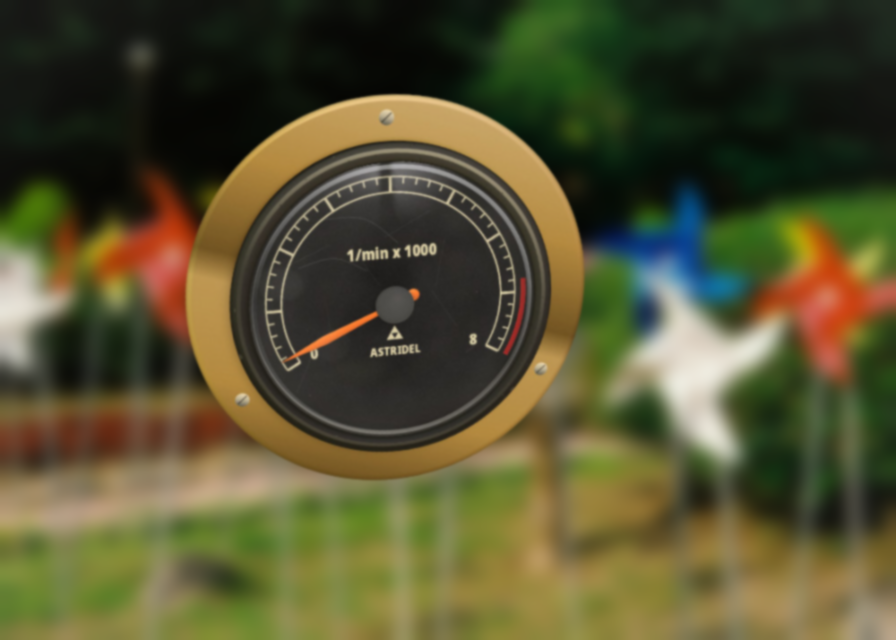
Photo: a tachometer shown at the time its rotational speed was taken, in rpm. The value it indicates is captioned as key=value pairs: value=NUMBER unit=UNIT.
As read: value=200 unit=rpm
